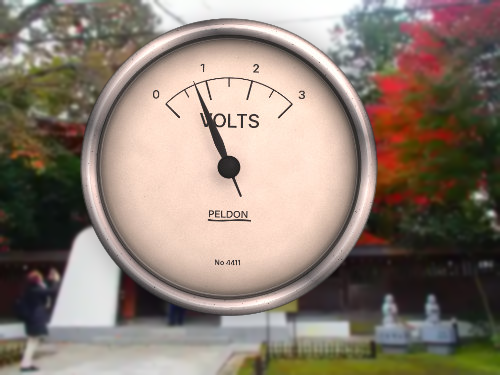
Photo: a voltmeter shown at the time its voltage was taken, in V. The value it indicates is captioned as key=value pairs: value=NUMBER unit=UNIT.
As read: value=0.75 unit=V
